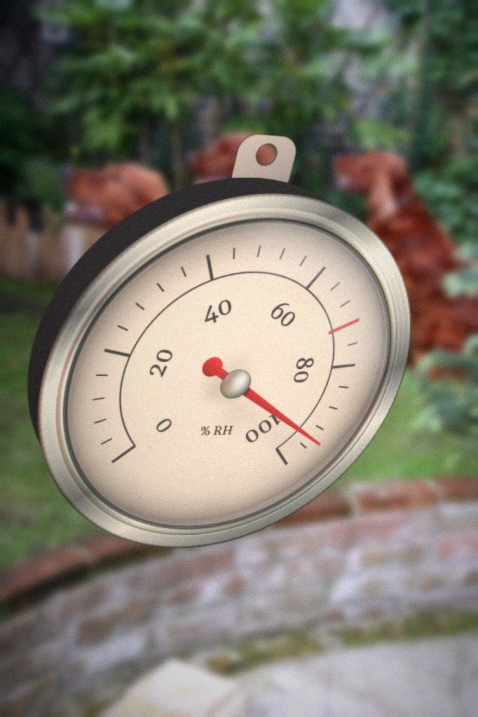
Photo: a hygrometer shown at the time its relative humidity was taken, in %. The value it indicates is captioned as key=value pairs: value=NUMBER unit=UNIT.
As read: value=94 unit=%
